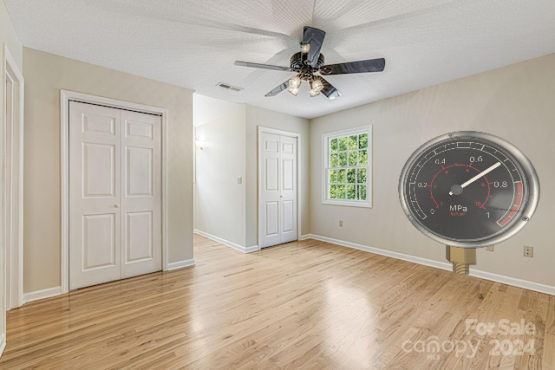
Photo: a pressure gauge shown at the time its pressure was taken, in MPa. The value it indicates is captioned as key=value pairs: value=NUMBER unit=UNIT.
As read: value=0.7 unit=MPa
